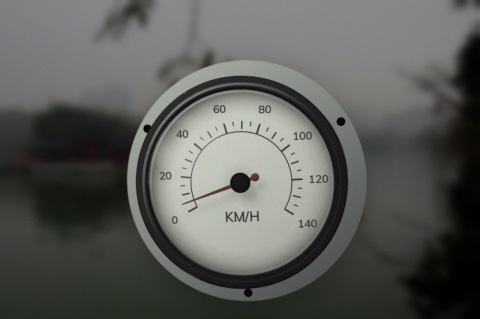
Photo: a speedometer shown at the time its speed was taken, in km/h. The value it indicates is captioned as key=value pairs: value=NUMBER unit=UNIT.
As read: value=5 unit=km/h
